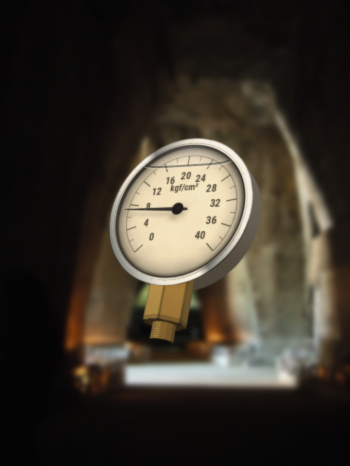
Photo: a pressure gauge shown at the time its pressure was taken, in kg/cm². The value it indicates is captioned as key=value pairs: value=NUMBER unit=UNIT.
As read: value=7 unit=kg/cm²
